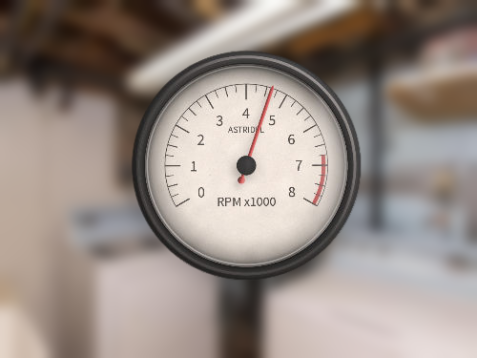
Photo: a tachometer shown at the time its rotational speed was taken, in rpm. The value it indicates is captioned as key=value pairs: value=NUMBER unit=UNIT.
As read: value=4625 unit=rpm
